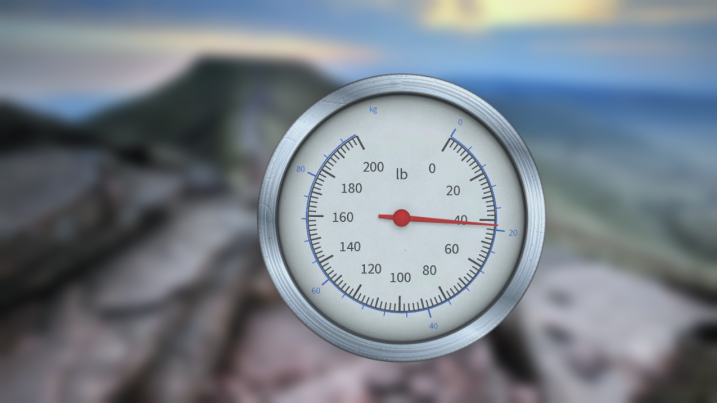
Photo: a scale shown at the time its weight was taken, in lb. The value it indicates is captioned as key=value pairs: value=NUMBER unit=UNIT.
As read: value=42 unit=lb
